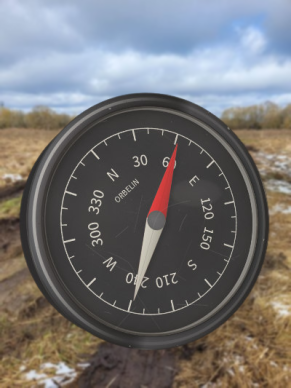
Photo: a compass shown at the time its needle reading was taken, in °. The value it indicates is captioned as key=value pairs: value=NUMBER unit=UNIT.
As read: value=60 unit=°
